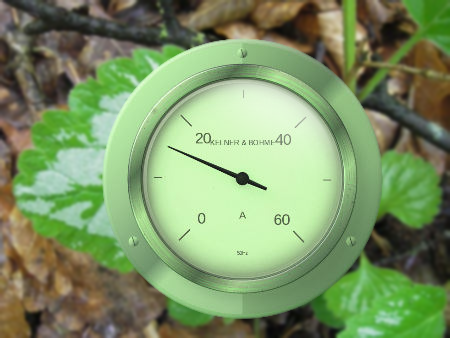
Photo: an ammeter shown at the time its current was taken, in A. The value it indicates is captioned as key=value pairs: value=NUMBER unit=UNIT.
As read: value=15 unit=A
